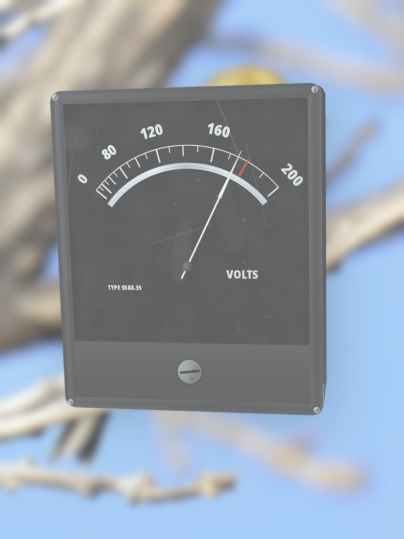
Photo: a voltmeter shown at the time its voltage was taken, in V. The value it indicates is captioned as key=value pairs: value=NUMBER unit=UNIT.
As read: value=175 unit=V
